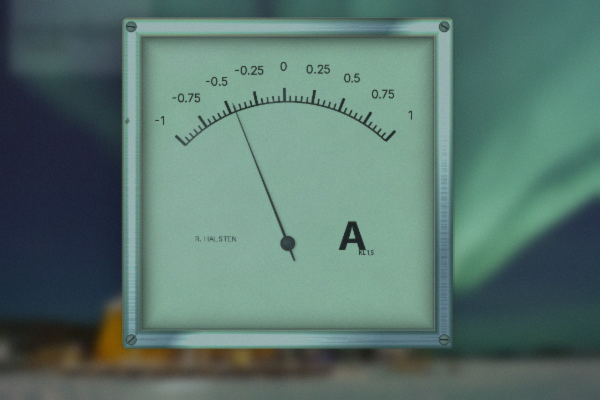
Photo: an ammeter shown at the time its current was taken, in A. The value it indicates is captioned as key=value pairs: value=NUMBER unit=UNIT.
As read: value=-0.45 unit=A
